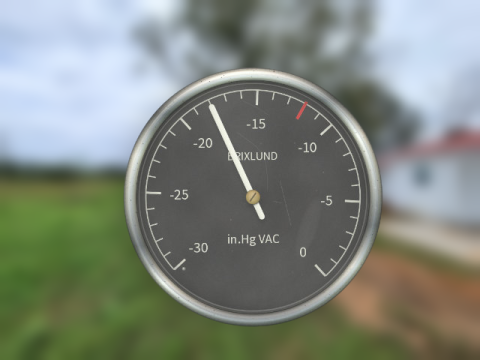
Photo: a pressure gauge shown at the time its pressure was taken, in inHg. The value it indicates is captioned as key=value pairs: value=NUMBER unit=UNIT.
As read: value=-18 unit=inHg
